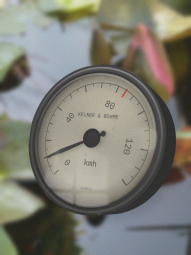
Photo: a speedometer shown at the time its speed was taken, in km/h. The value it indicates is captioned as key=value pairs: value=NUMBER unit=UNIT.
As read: value=10 unit=km/h
